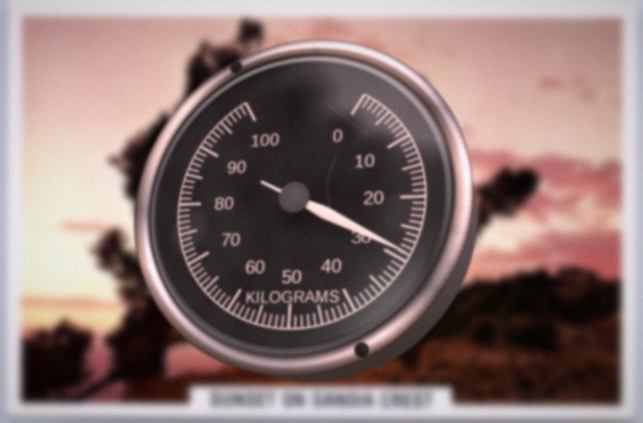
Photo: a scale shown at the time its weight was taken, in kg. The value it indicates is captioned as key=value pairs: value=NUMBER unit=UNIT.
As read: value=29 unit=kg
